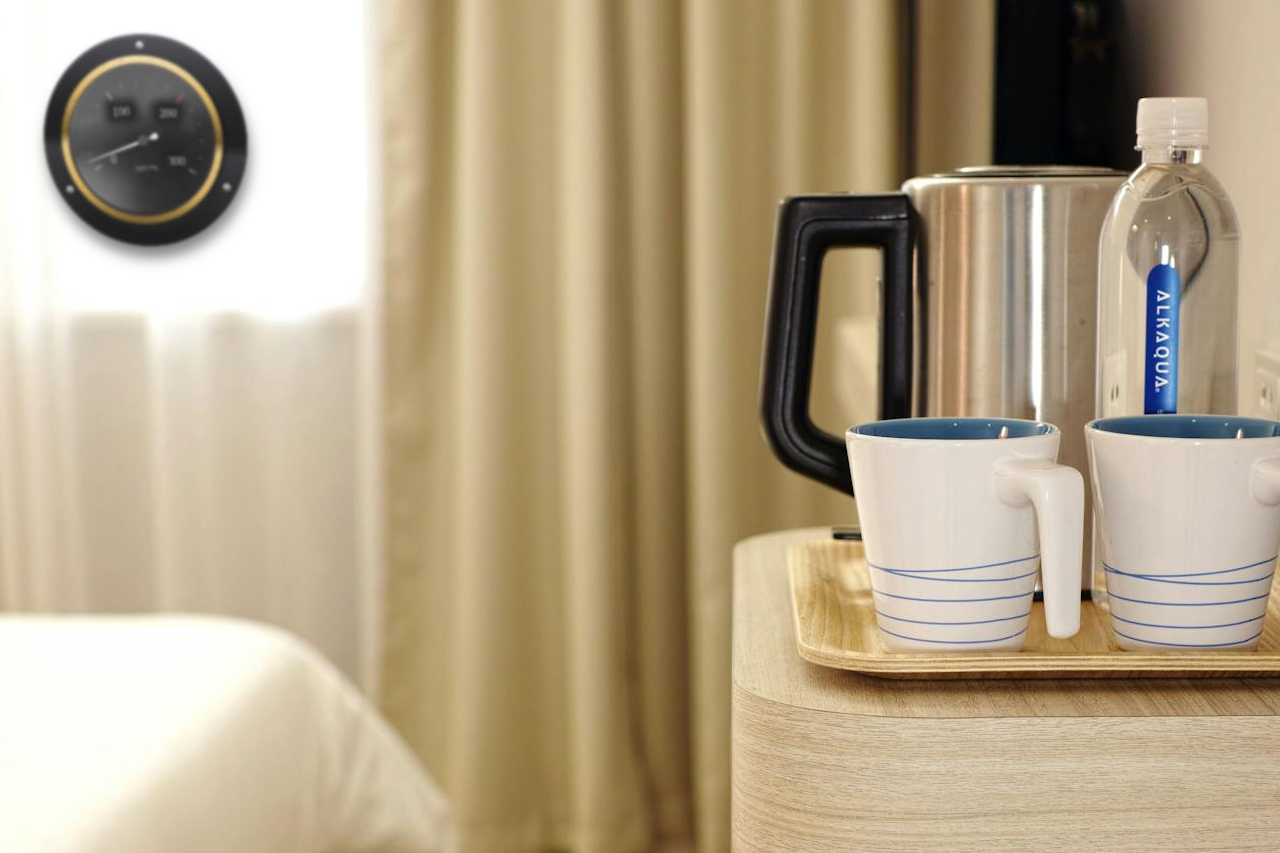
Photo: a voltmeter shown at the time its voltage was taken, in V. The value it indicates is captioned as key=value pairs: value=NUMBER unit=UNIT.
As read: value=10 unit=V
